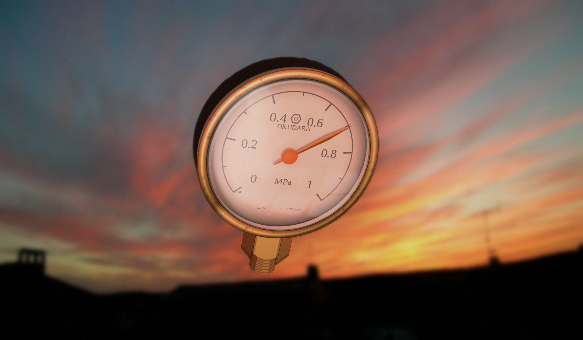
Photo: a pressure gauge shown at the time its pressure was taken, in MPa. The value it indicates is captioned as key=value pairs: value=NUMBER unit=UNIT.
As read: value=0.7 unit=MPa
